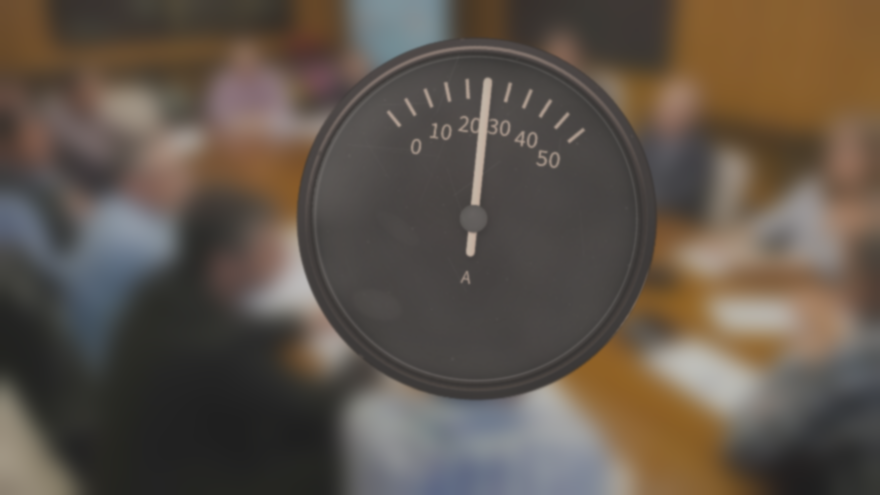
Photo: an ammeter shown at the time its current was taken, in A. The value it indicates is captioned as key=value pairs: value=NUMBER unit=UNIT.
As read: value=25 unit=A
